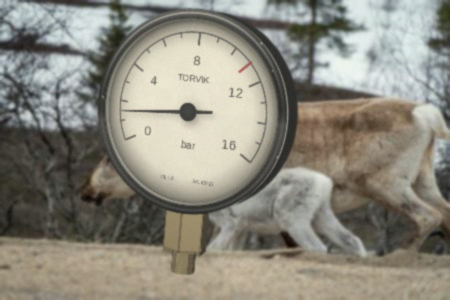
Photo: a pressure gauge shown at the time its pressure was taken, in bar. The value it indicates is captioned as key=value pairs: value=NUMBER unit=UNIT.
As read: value=1.5 unit=bar
